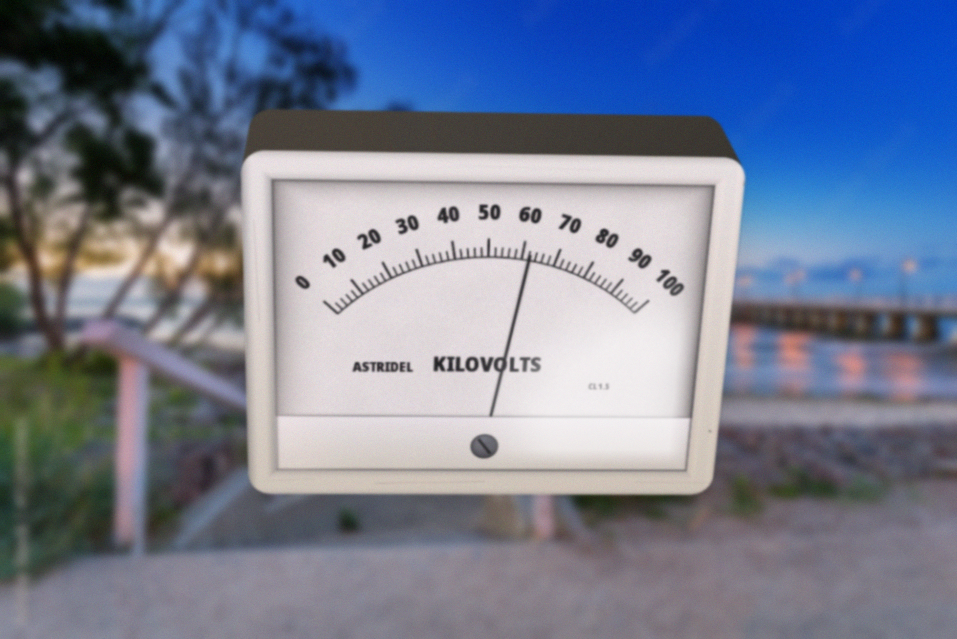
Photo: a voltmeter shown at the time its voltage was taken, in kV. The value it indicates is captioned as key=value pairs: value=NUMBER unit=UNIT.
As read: value=62 unit=kV
